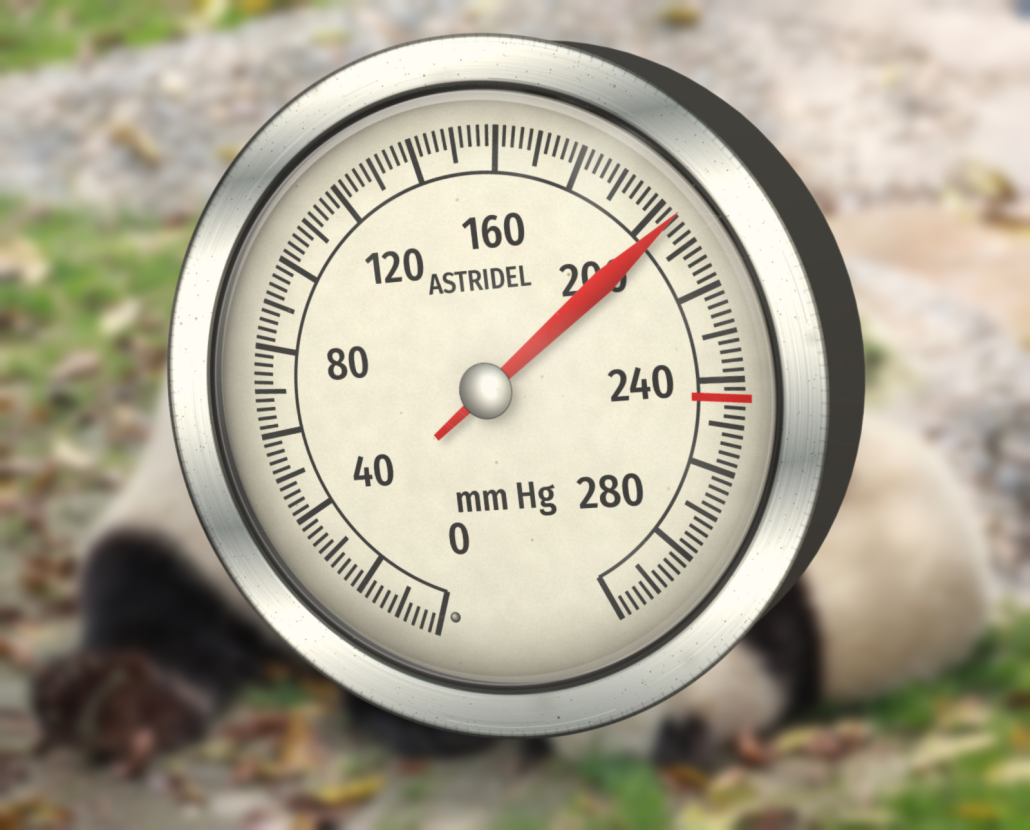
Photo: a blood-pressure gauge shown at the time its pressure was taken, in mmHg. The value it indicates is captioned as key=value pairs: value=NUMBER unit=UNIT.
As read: value=204 unit=mmHg
